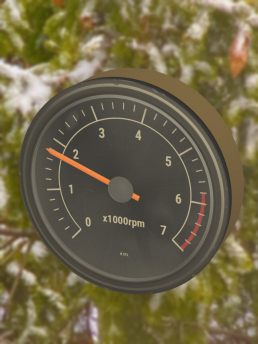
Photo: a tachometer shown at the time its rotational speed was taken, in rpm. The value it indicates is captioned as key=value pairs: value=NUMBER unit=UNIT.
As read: value=1800 unit=rpm
